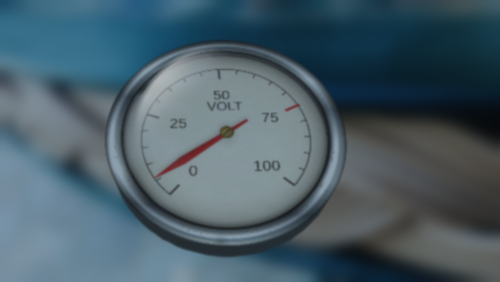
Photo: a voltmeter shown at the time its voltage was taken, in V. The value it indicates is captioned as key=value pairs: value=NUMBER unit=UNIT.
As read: value=5 unit=V
